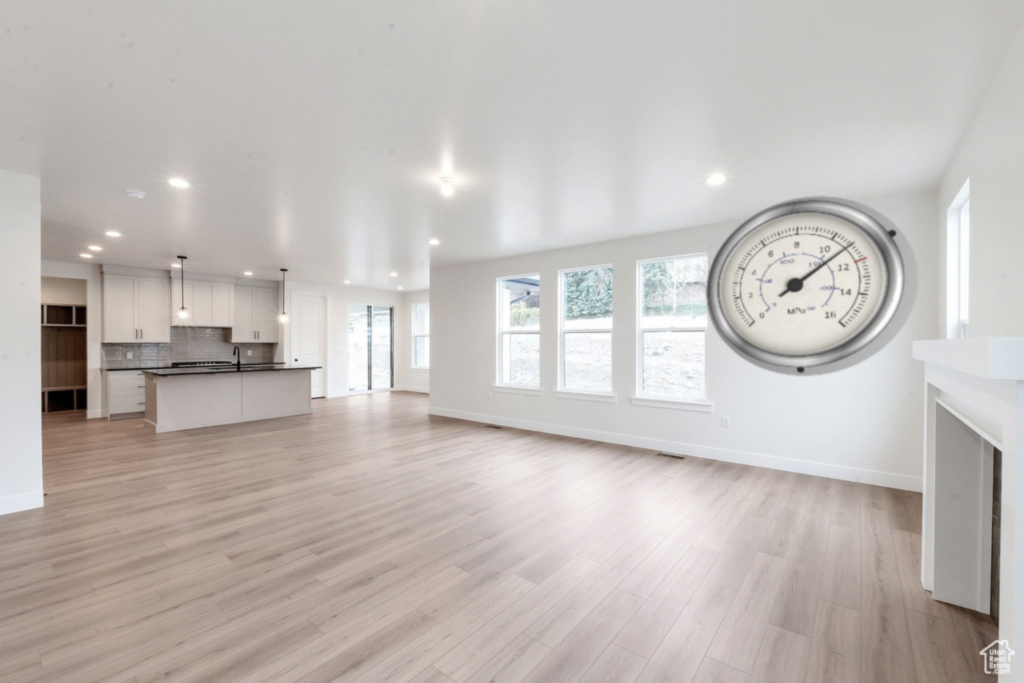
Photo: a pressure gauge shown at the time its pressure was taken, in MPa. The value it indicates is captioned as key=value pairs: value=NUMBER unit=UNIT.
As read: value=11 unit=MPa
